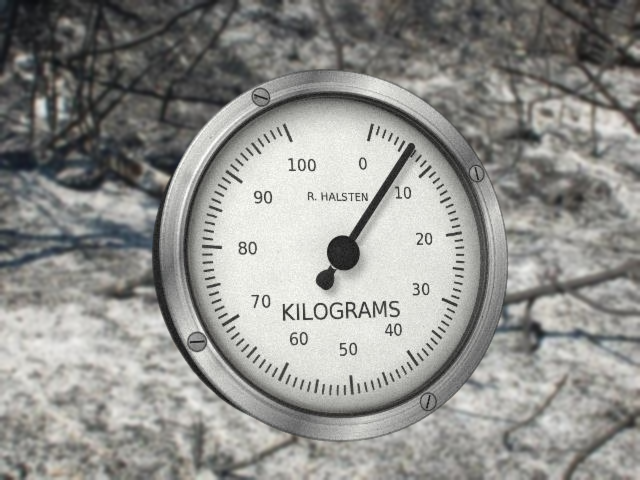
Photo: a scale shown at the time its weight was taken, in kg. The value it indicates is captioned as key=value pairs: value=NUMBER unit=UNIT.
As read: value=6 unit=kg
